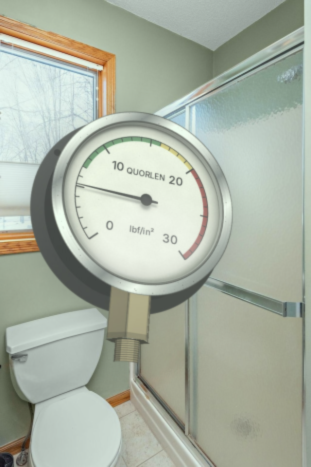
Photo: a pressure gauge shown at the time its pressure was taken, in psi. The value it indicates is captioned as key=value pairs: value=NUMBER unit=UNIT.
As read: value=5 unit=psi
